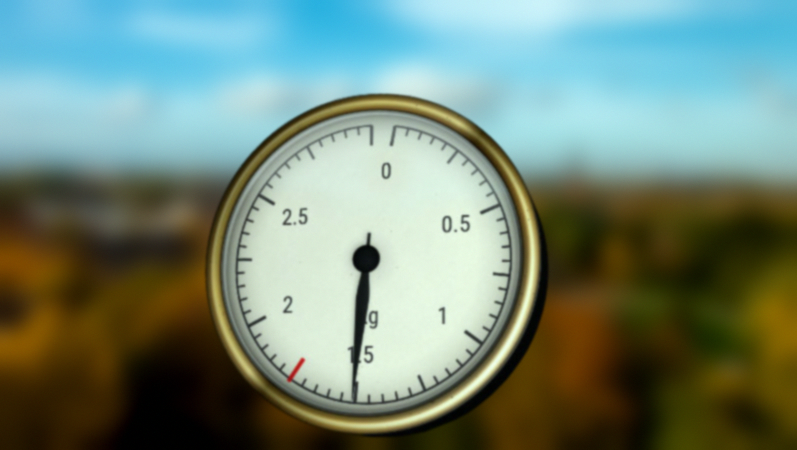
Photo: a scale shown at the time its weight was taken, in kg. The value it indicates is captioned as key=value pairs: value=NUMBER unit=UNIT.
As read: value=1.5 unit=kg
